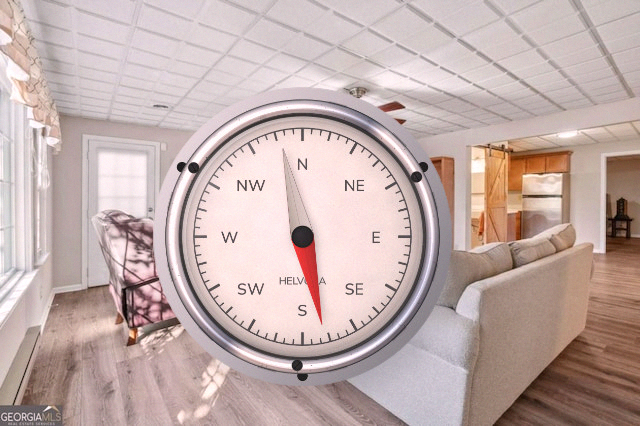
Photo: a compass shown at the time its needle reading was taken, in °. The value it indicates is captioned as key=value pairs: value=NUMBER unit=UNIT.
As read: value=167.5 unit=°
